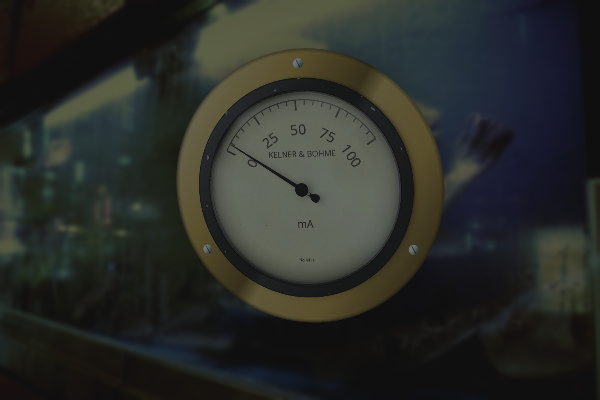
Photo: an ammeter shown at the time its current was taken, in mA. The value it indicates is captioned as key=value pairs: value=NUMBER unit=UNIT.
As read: value=5 unit=mA
